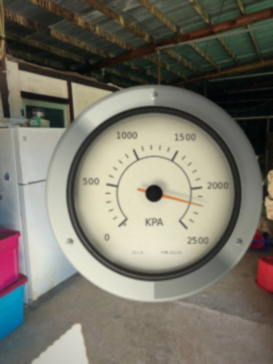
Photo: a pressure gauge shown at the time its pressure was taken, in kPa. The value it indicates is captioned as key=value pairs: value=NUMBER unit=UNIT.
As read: value=2200 unit=kPa
